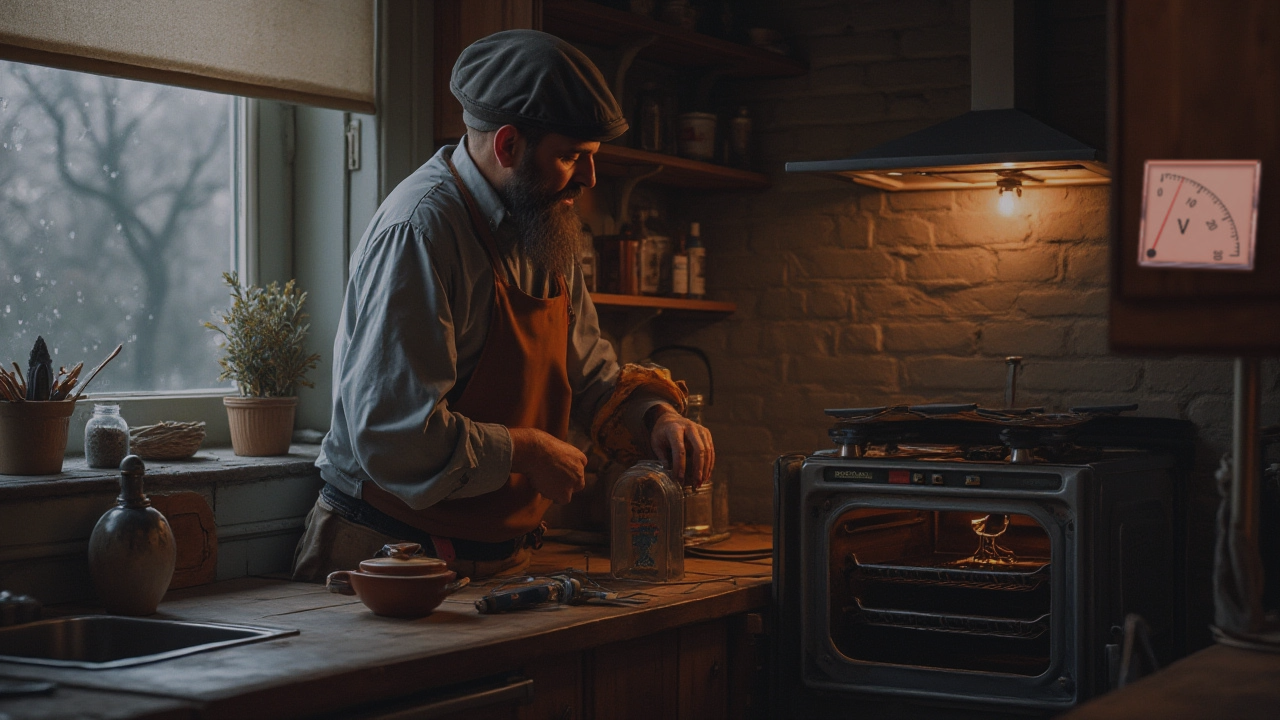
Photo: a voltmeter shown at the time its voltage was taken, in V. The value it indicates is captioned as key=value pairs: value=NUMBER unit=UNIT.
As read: value=5 unit=V
